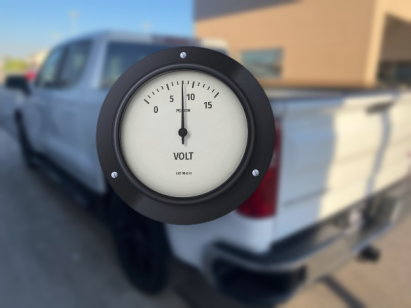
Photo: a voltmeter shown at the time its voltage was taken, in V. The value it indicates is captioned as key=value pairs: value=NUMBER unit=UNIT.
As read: value=8 unit=V
